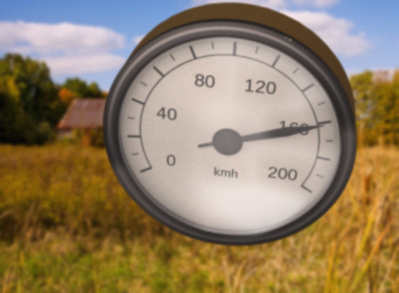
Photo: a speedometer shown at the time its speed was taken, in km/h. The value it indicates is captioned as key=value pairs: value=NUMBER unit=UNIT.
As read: value=160 unit=km/h
